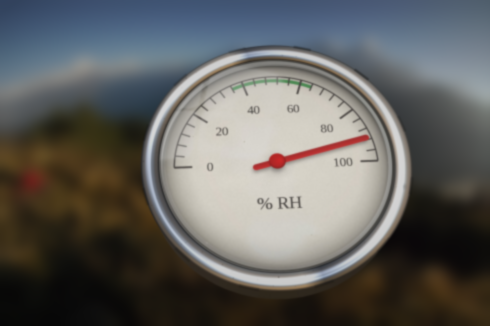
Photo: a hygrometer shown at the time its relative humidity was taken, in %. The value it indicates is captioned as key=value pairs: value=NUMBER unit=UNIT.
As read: value=92 unit=%
